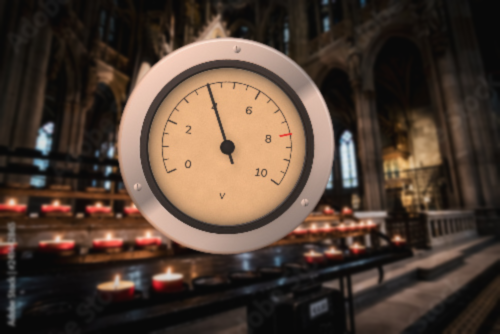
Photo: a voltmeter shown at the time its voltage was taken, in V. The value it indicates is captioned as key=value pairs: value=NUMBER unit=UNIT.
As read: value=4 unit=V
